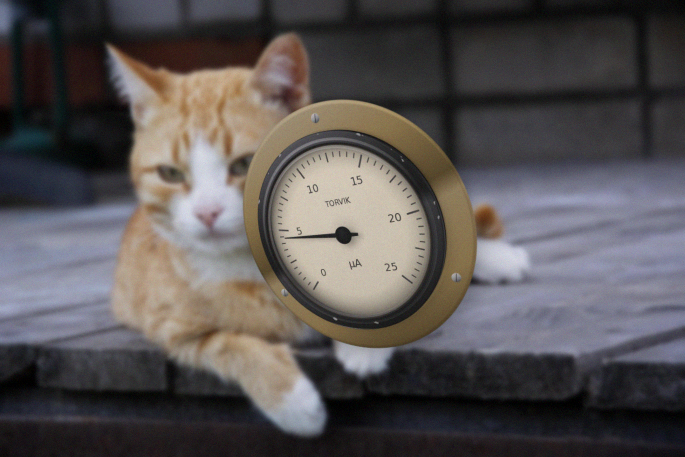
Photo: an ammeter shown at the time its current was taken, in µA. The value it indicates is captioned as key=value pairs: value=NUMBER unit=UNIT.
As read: value=4.5 unit=µA
